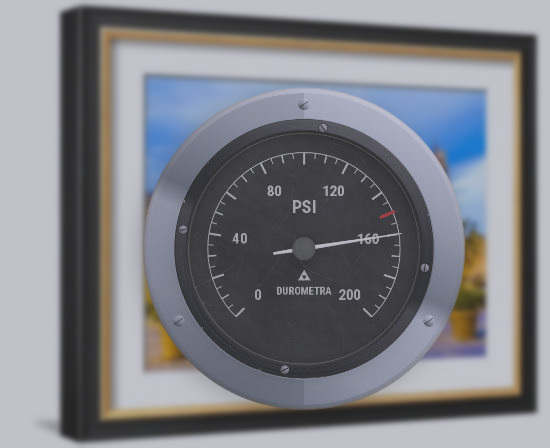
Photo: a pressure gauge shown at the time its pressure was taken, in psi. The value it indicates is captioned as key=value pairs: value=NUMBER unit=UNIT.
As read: value=160 unit=psi
